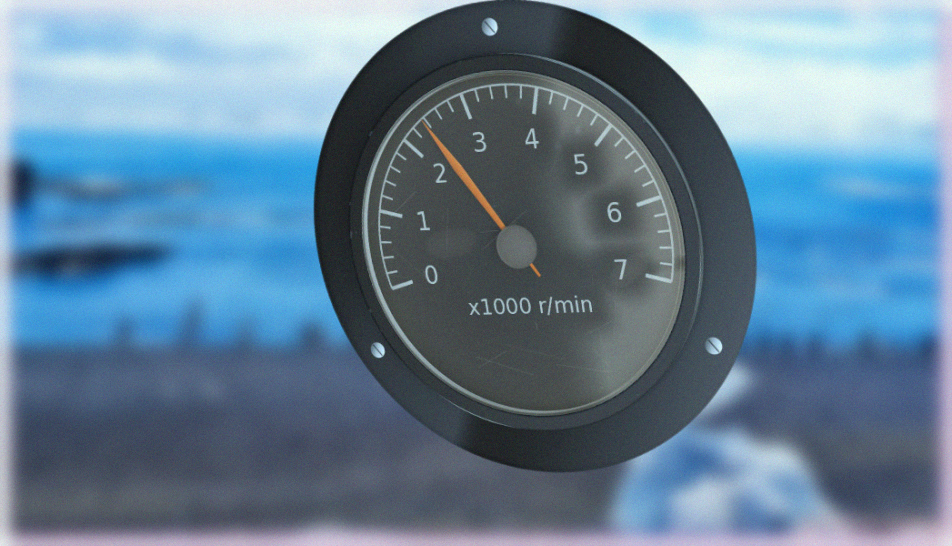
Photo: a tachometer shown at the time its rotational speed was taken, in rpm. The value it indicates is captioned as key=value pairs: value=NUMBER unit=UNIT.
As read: value=2400 unit=rpm
